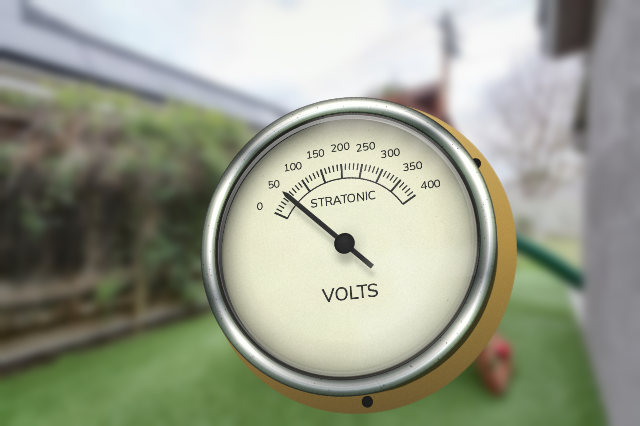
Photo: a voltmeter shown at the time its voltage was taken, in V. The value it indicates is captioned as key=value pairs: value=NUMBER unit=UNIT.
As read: value=50 unit=V
